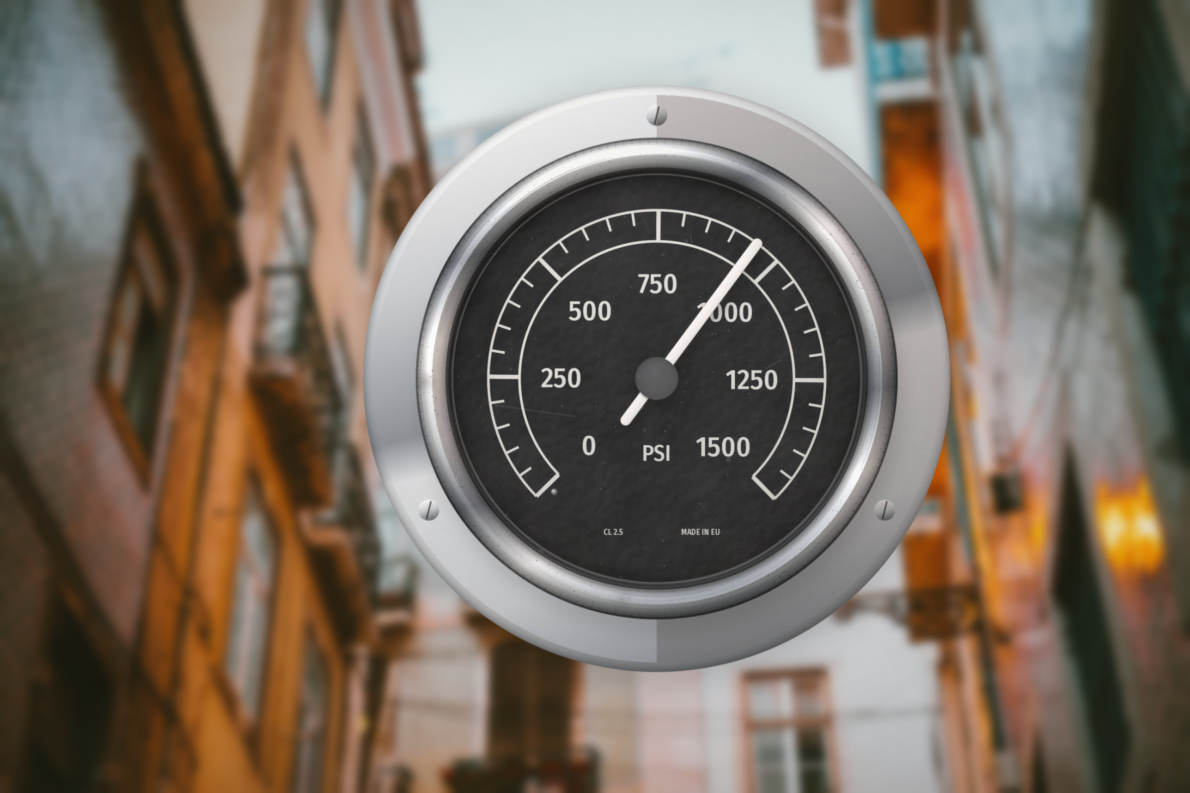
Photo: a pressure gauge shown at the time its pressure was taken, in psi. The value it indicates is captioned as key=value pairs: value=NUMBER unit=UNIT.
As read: value=950 unit=psi
